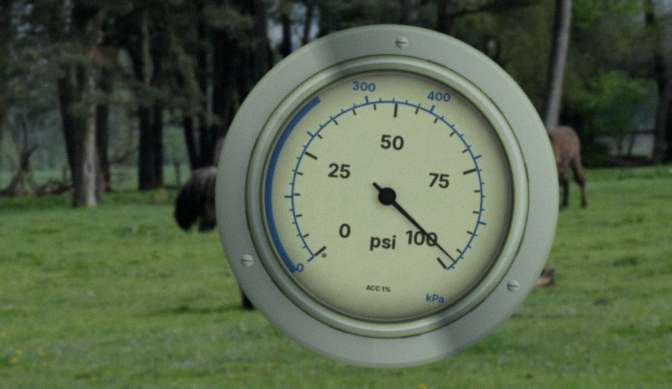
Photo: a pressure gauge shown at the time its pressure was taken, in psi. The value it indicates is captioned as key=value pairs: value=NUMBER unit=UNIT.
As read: value=97.5 unit=psi
